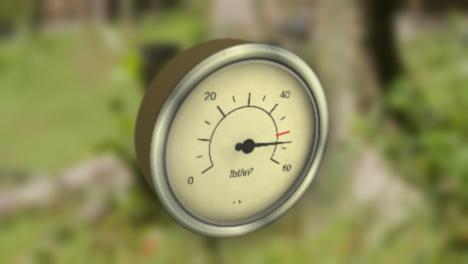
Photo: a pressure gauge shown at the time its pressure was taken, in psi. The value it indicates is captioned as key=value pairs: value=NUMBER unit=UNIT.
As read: value=52.5 unit=psi
